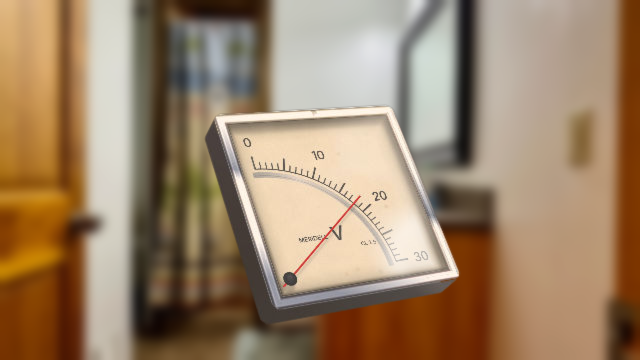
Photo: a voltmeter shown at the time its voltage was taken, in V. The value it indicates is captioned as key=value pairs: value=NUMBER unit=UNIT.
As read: value=18 unit=V
